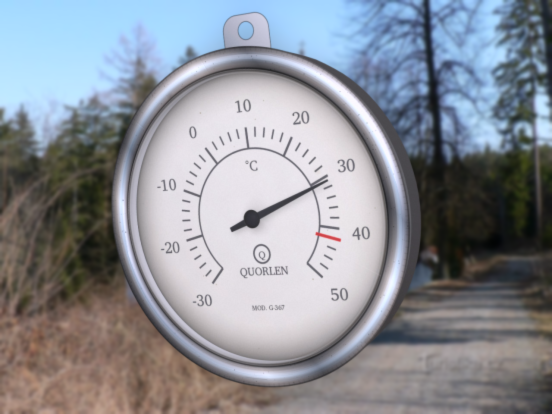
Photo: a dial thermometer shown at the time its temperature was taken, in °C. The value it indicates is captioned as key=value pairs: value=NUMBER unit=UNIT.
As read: value=31 unit=°C
